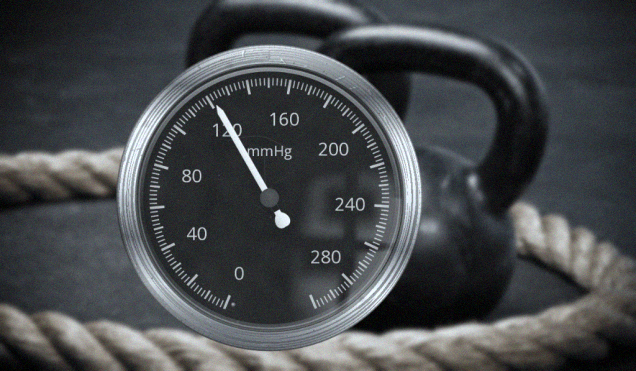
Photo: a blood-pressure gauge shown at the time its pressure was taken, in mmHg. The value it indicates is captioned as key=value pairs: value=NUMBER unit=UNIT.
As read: value=122 unit=mmHg
